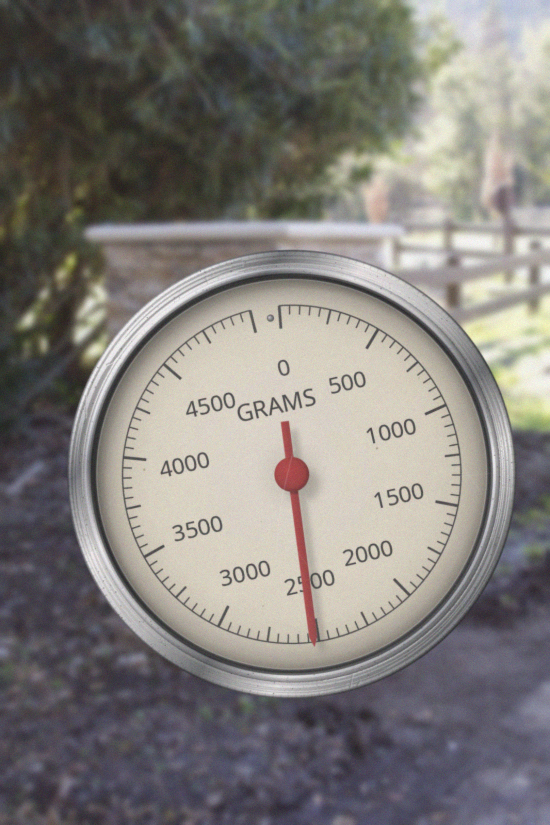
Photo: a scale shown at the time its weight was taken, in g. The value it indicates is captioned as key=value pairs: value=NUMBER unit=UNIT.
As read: value=2525 unit=g
